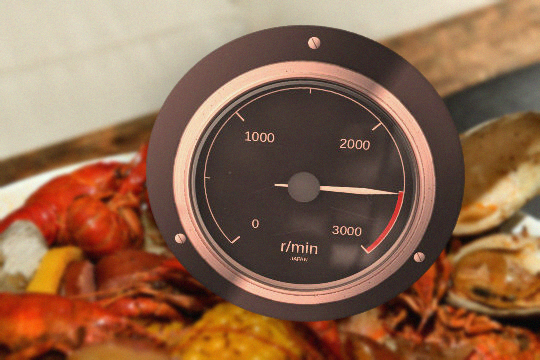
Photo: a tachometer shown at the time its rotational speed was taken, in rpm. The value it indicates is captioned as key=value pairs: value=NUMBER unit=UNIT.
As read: value=2500 unit=rpm
